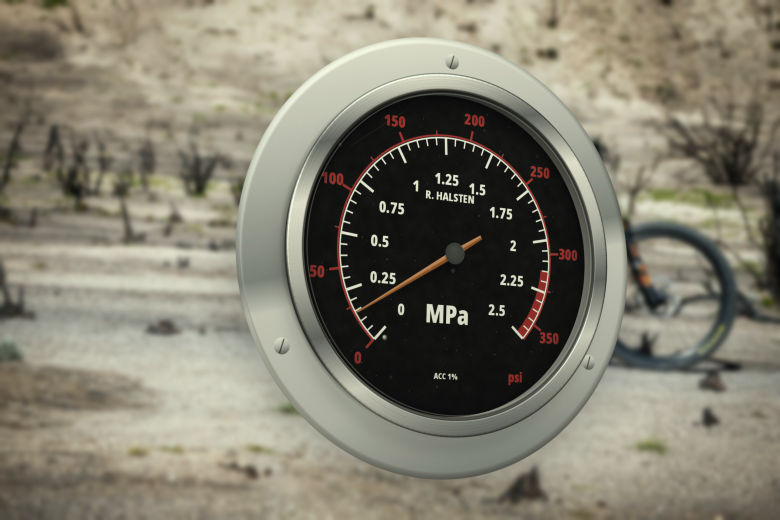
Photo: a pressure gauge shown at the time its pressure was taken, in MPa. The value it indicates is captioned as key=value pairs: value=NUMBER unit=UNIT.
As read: value=0.15 unit=MPa
